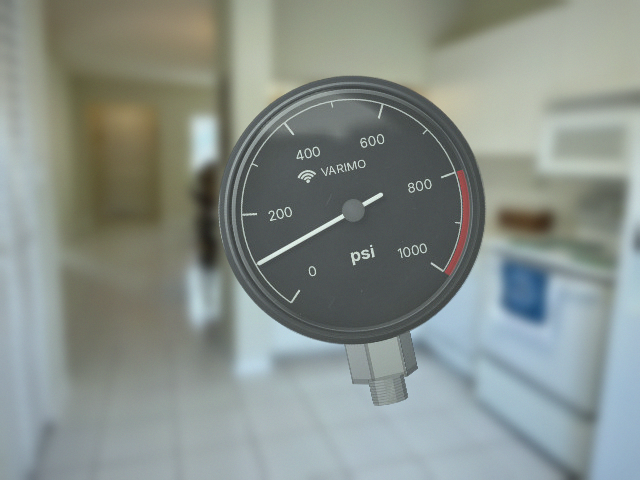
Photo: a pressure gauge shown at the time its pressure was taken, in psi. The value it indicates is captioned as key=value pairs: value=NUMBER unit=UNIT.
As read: value=100 unit=psi
